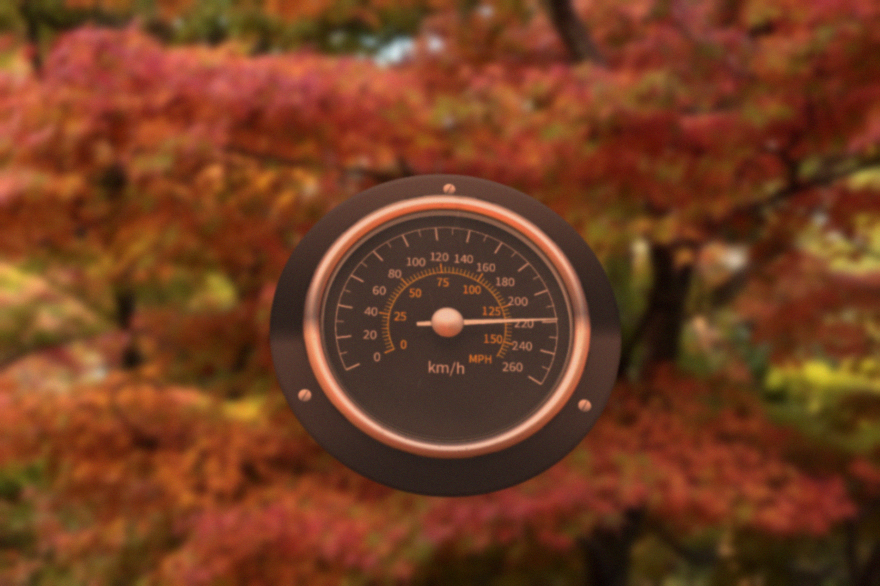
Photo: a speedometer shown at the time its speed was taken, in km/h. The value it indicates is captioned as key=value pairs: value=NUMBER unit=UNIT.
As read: value=220 unit=km/h
